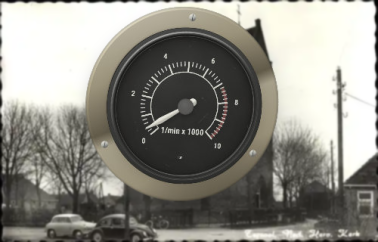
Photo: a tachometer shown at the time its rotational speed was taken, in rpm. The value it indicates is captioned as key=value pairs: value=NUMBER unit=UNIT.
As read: value=400 unit=rpm
